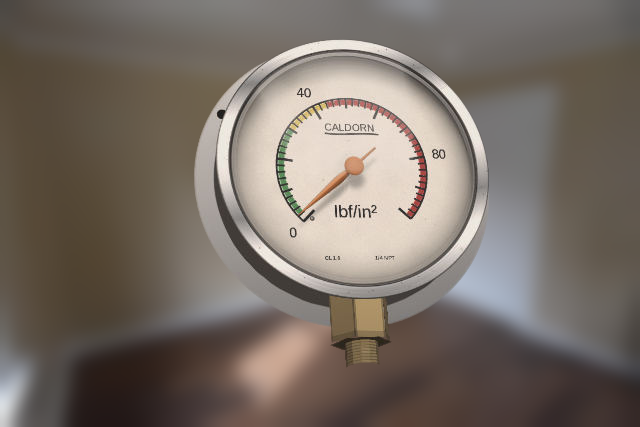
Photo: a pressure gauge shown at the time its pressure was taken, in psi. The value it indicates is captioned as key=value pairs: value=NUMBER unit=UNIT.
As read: value=2 unit=psi
